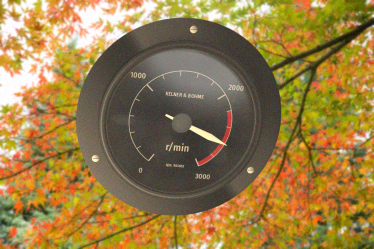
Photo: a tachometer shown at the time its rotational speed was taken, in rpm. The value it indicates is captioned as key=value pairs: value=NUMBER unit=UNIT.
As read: value=2600 unit=rpm
